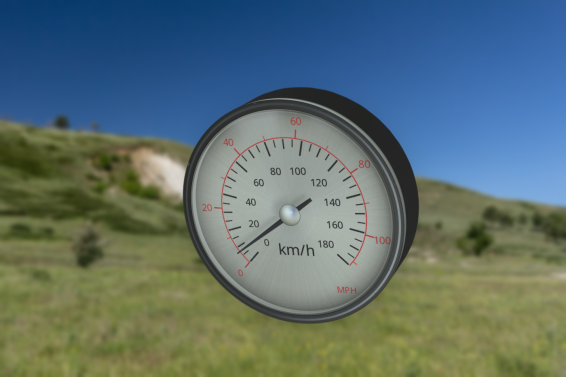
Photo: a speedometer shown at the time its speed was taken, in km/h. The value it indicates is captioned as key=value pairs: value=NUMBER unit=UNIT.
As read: value=7.5 unit=km/h
